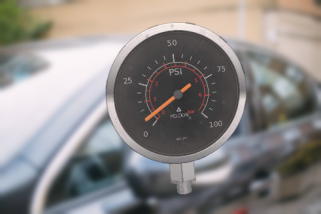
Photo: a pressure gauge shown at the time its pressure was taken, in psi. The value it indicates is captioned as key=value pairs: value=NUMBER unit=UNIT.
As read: value=5 unit=psi
